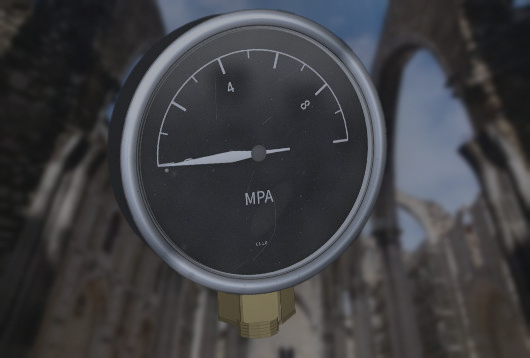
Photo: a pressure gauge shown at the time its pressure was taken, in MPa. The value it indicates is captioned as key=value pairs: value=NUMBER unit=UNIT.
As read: value=0 unit=MPa
